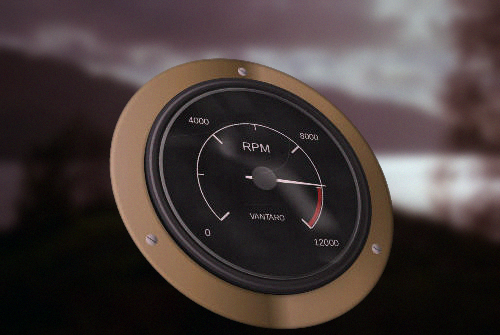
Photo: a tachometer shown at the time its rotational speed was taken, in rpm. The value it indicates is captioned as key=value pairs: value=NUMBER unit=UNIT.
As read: value=10000 unit=rpm
